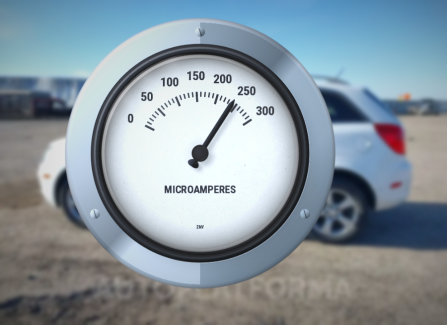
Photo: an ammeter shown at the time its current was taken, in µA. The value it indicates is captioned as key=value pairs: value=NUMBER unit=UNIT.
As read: value=240 unit=µA
